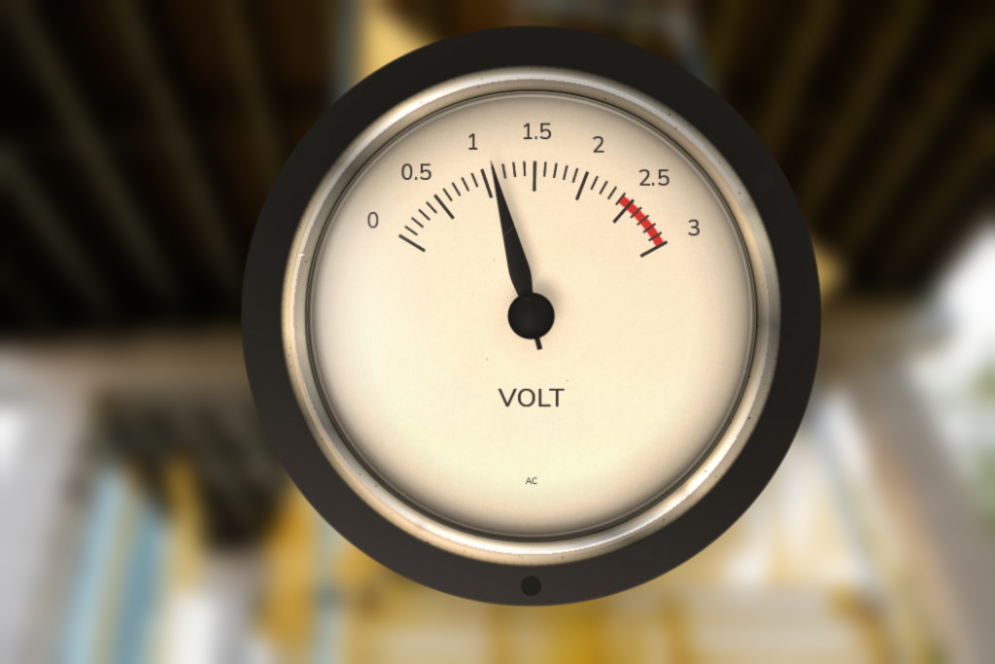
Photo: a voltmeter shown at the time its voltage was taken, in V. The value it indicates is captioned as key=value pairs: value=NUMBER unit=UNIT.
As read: value=1.1 unit=V
